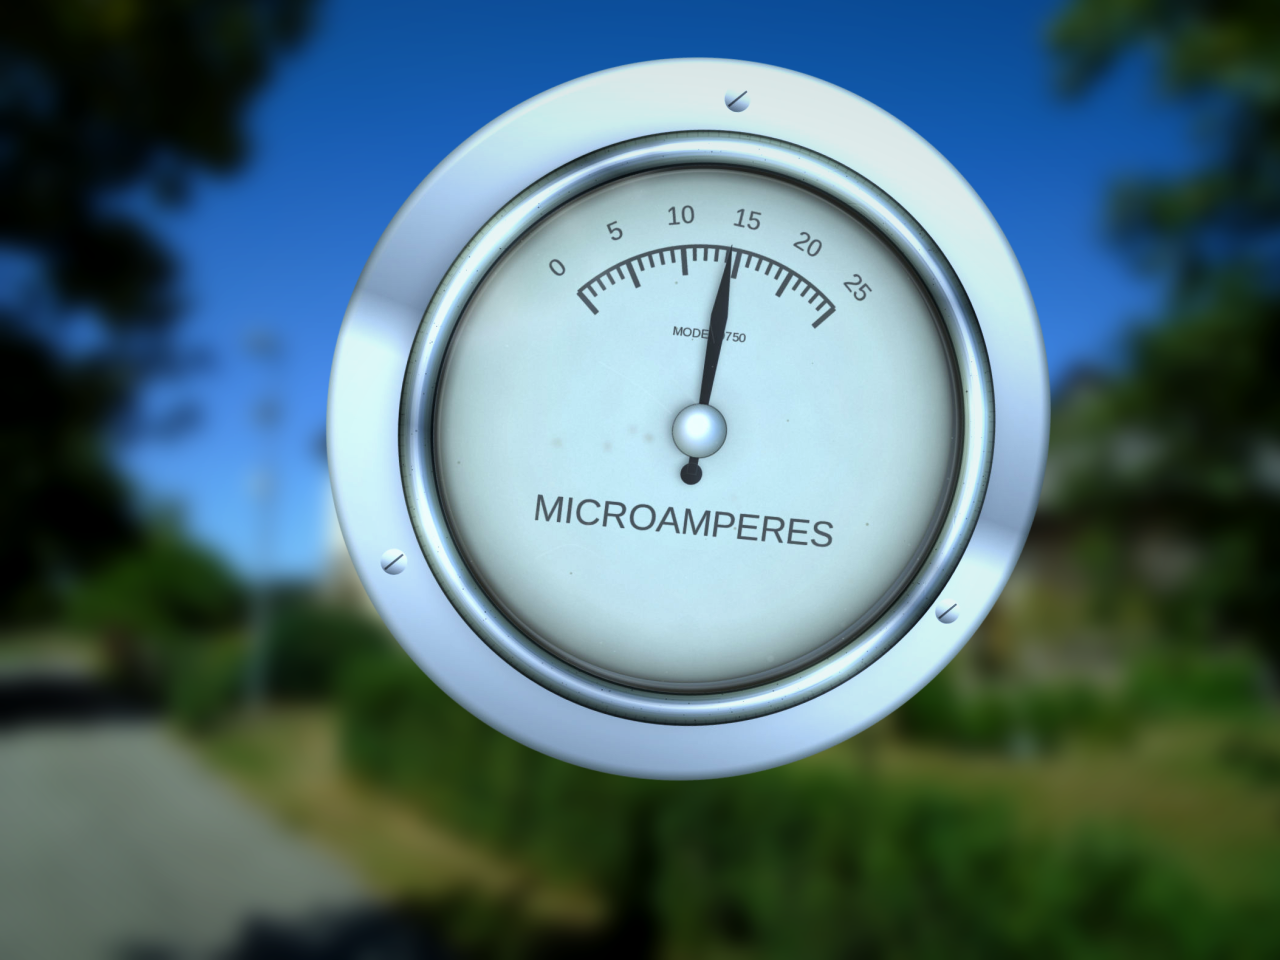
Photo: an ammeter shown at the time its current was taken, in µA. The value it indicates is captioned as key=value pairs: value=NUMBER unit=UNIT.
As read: value=14 unit=µA
